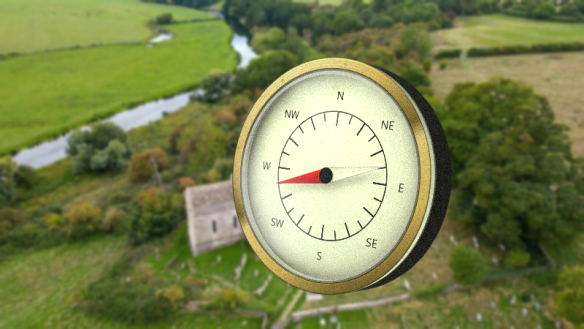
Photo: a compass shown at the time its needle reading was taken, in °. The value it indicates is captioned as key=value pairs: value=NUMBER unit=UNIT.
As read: value=255 unit=°
